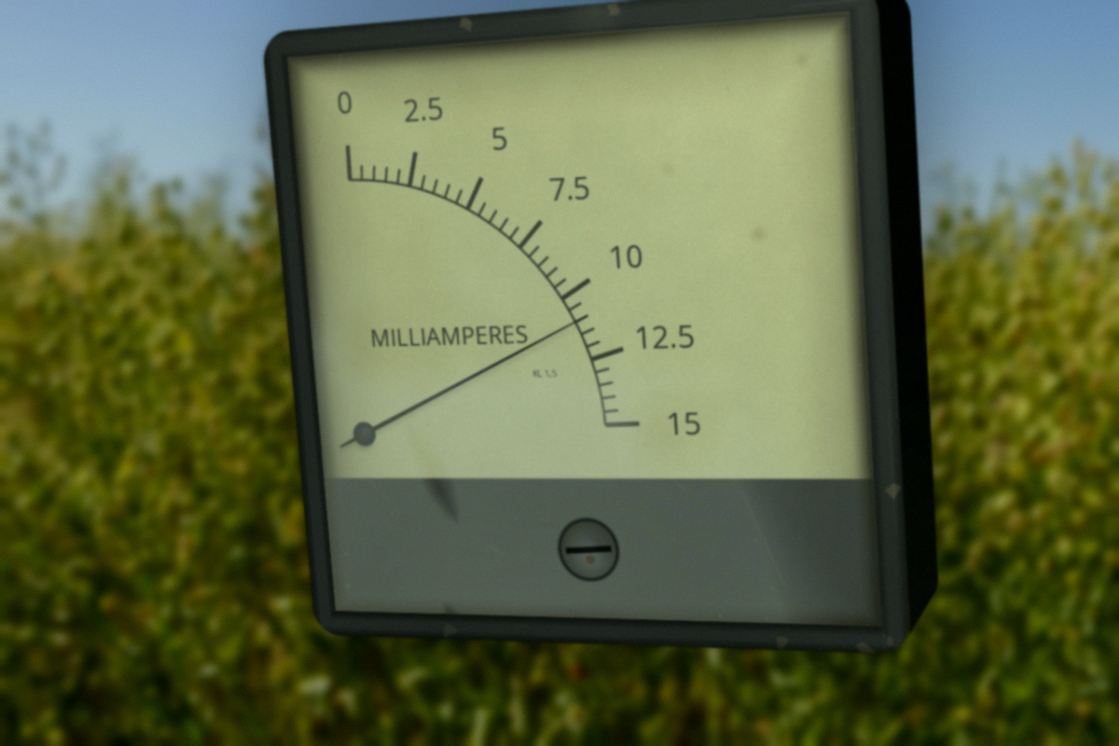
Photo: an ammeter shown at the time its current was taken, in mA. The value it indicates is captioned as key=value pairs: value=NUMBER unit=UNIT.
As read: value=11 unit=mA
